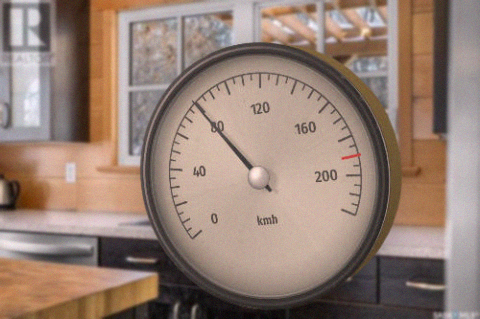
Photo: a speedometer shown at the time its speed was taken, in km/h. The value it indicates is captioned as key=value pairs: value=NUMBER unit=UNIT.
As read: value=80 unit=km/h
